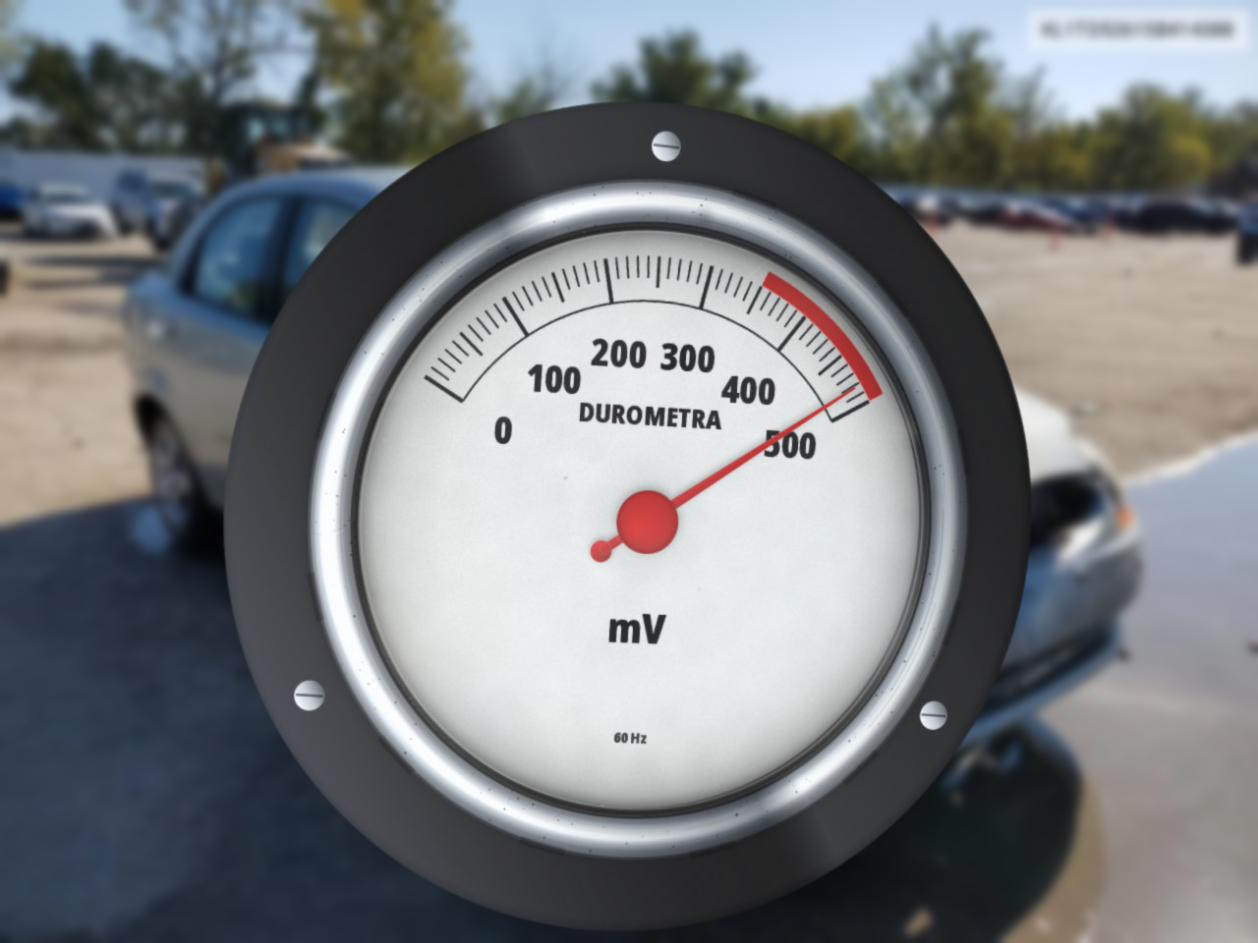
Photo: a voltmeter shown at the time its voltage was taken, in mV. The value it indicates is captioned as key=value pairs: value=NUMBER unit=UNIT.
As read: value=480 unit=mV
